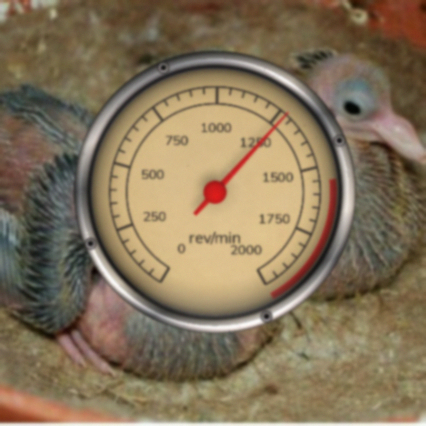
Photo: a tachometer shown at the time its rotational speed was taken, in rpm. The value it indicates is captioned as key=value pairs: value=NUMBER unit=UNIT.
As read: value=1275 unit=rpm
